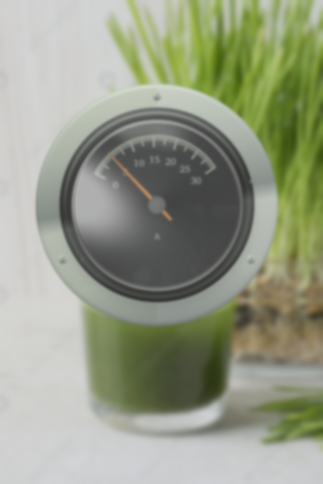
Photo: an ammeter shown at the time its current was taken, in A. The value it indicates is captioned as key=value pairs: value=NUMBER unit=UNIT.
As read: value=5 unit=A
